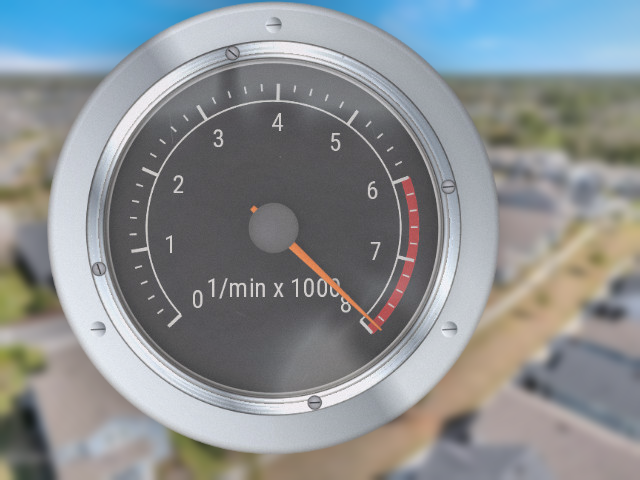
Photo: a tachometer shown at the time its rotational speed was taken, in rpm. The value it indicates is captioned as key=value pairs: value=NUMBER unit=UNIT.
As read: value=7900 unit=rpm
